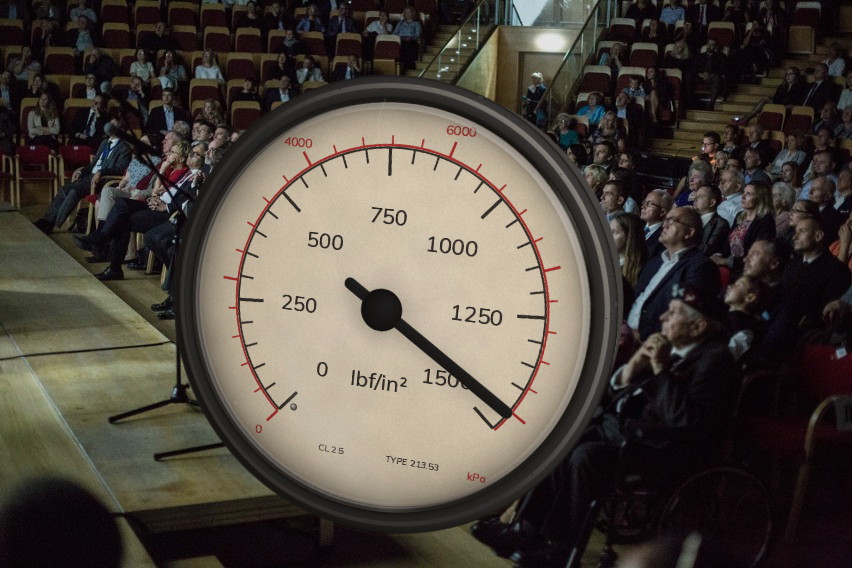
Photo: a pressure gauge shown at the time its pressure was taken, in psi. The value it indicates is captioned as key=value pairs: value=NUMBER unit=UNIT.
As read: value=1450 unit=psi
